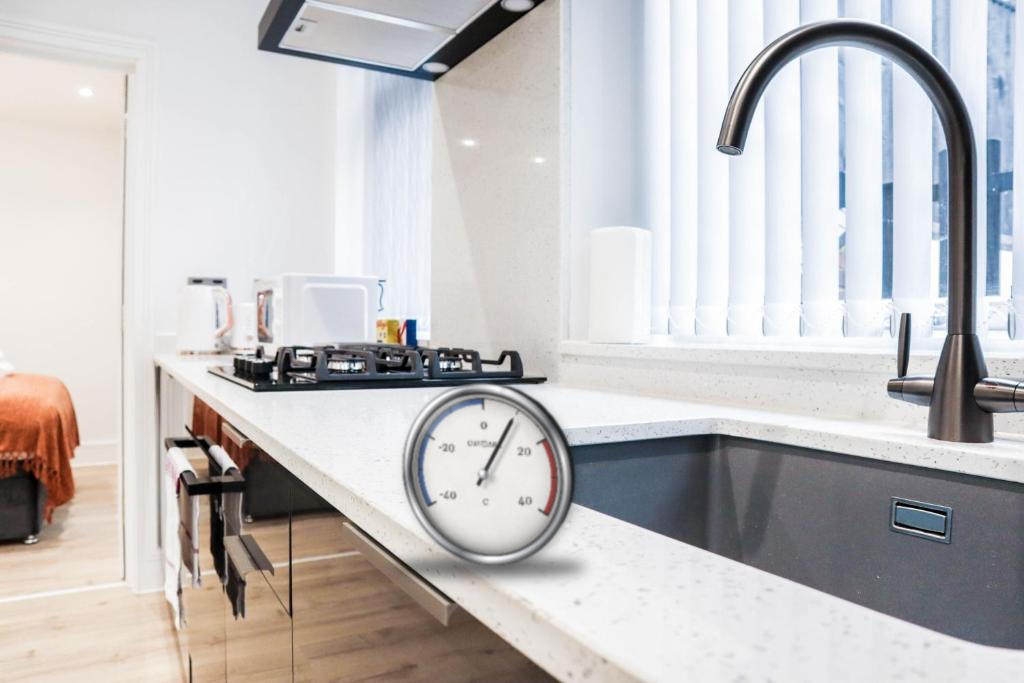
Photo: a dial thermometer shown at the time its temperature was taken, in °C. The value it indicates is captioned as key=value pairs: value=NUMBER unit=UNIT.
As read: value=10 unit=°C
